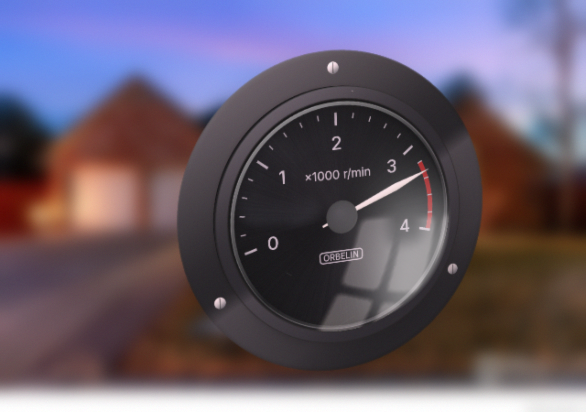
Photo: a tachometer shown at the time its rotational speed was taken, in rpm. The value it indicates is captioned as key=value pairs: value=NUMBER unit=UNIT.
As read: value=3300 unit=rpm
